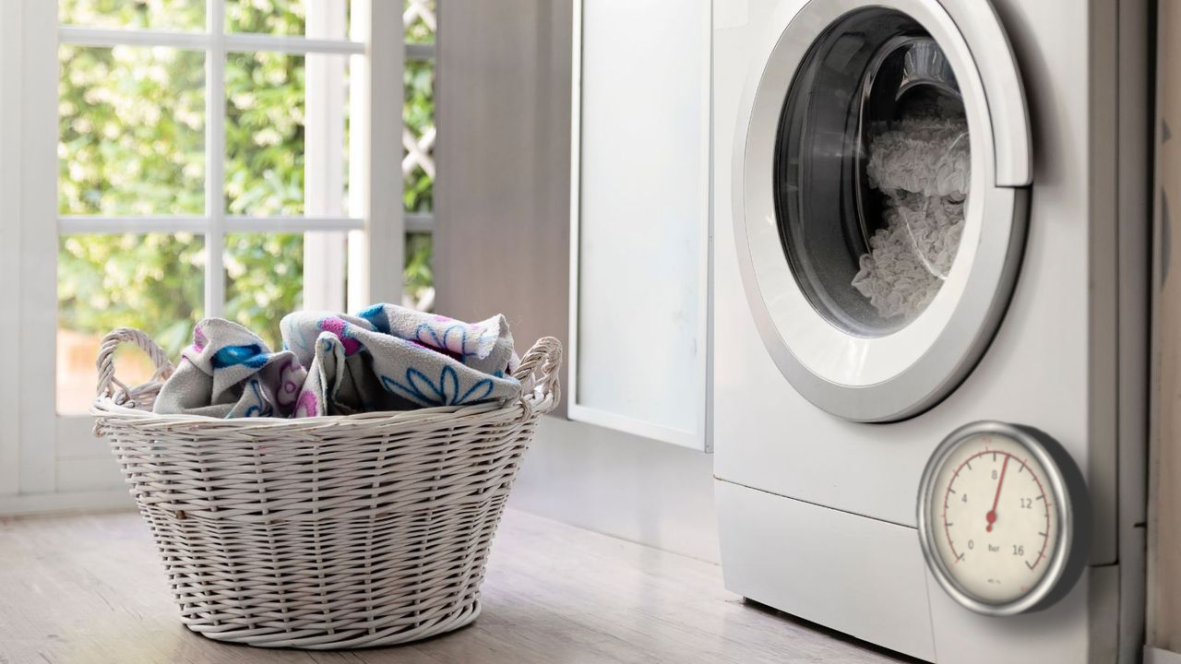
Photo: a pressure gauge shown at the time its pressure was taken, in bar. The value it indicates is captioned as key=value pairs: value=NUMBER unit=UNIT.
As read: value=9 unit=bar
